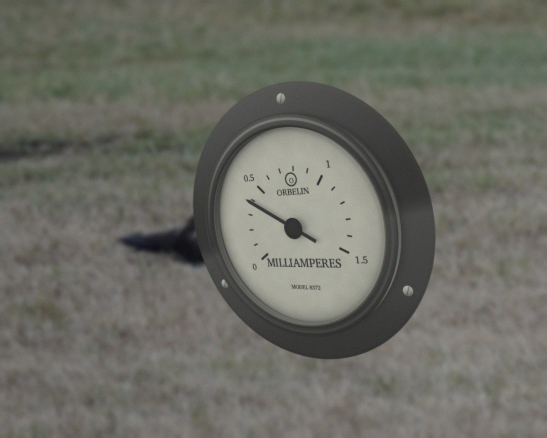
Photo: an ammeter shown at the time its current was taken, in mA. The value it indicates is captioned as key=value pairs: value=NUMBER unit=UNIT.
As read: value=0.4 unit=mA
